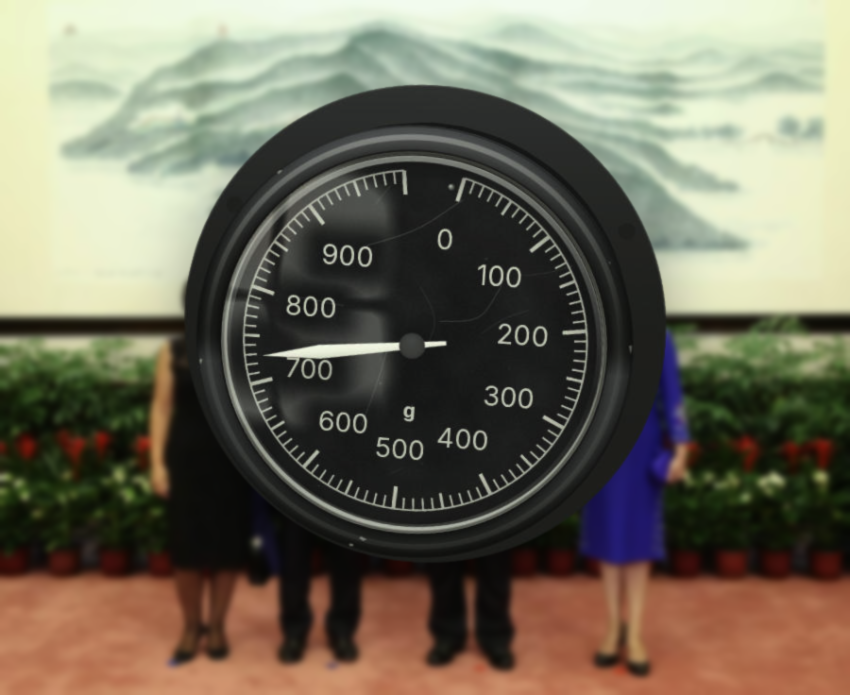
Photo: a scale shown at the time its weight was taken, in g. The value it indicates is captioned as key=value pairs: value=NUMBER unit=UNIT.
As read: value=730 unit=g
